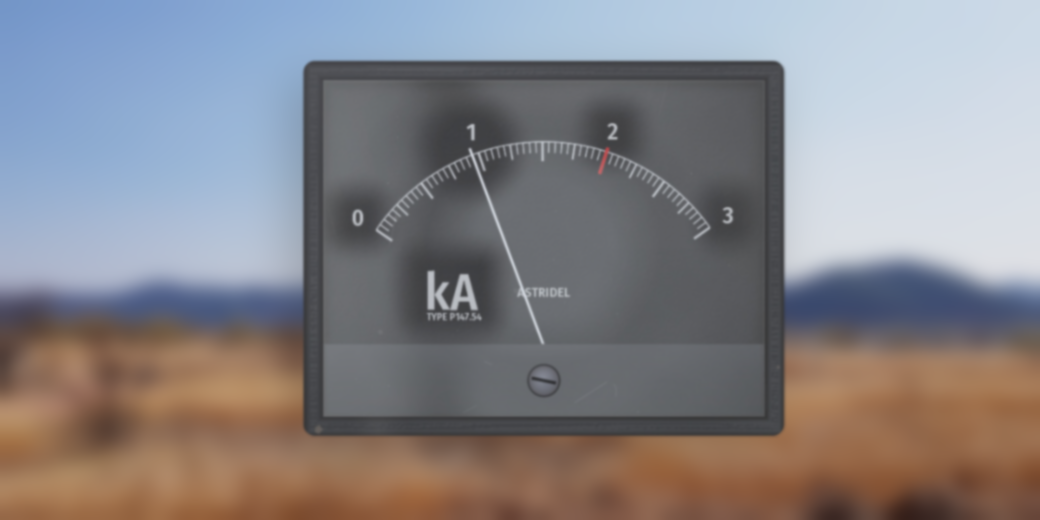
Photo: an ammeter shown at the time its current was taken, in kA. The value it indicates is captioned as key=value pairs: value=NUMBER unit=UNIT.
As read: value=0.95 unit=kA
